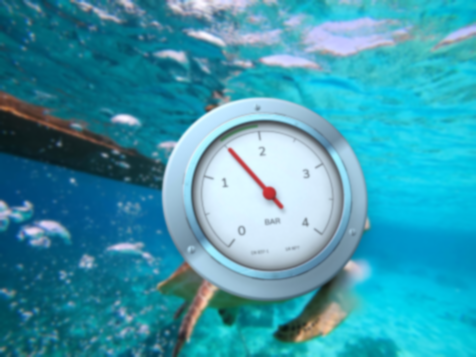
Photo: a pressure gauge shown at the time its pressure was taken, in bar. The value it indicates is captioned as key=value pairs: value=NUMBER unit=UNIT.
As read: value=1.5 unit=bar
